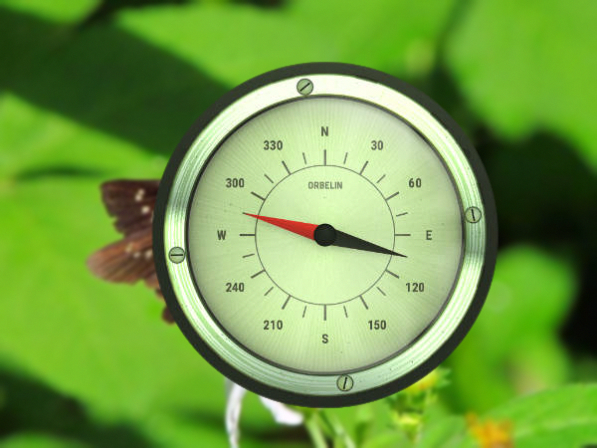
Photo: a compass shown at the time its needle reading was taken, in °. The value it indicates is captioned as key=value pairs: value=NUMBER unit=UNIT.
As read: value=285 unit=°
